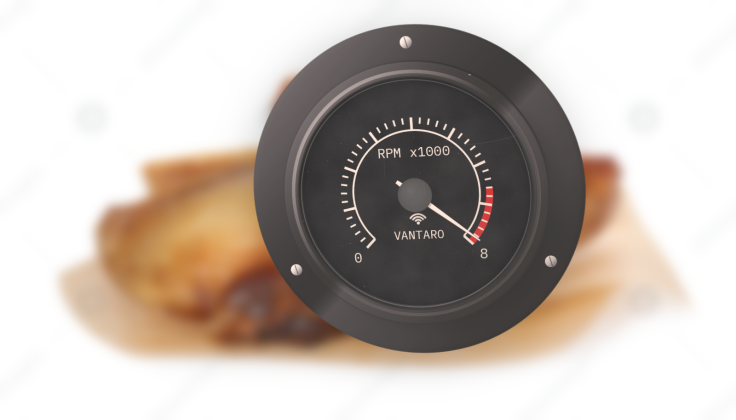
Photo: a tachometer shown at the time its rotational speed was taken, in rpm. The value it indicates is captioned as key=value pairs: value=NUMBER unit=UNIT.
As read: value=7800 unit=rpm
